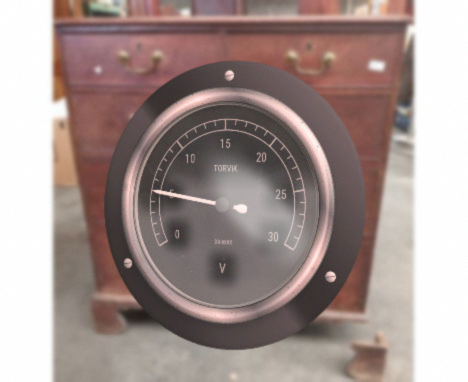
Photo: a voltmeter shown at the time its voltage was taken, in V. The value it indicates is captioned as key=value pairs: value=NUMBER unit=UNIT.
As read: value=5 unit=V
